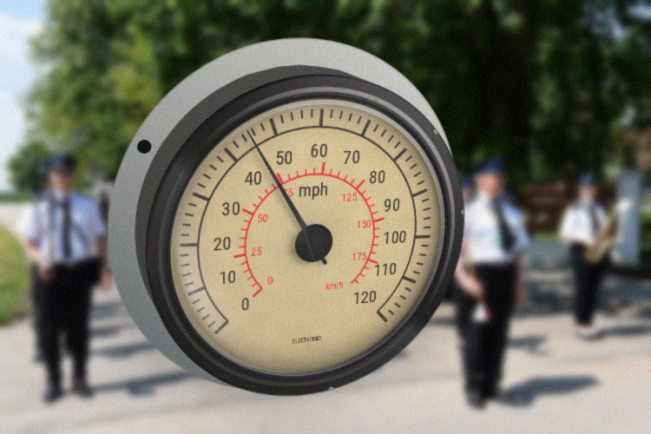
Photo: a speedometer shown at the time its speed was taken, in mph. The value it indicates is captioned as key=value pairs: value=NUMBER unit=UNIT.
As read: value=45 unit=mph
